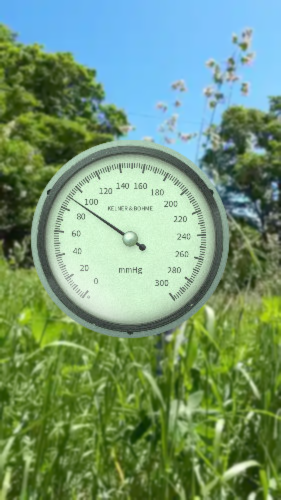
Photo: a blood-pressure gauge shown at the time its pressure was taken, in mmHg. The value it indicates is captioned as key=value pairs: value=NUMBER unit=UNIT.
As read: value=90 unit=mmHg
